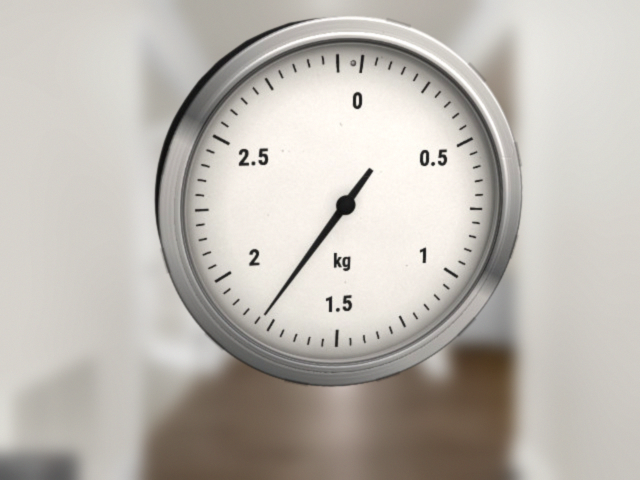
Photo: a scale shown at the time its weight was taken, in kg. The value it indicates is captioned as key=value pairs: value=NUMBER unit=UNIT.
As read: value=1.8 unit=kg
